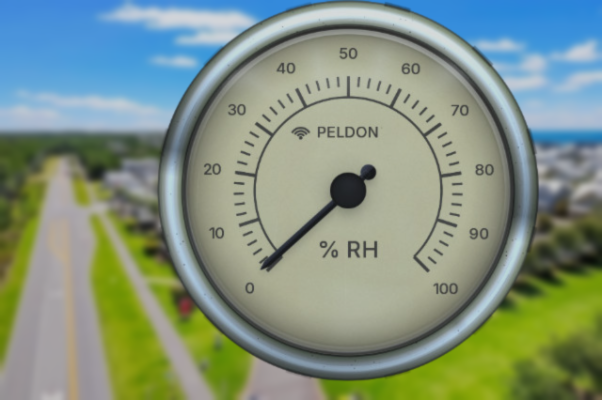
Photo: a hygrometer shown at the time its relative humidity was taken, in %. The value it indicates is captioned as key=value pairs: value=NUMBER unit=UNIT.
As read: value=1 unit=%
